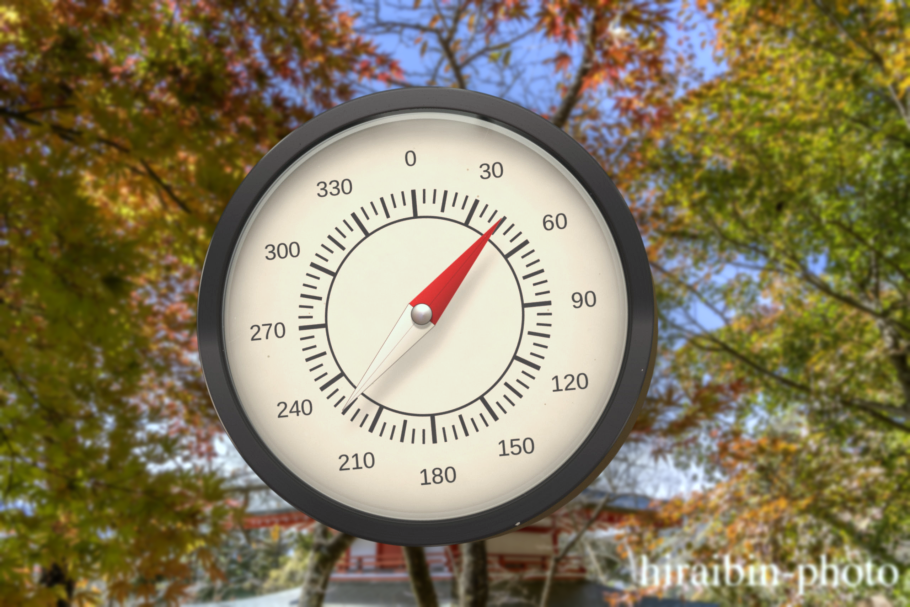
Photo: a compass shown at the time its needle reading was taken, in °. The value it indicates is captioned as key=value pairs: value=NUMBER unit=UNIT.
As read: value=45 unit=°
